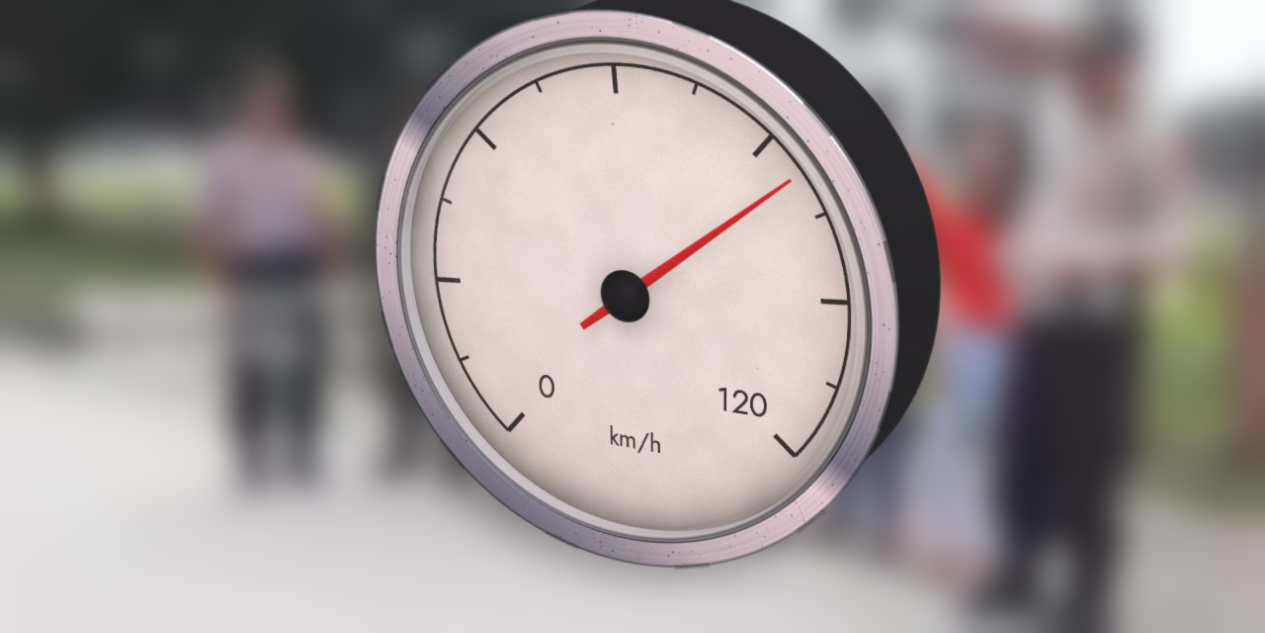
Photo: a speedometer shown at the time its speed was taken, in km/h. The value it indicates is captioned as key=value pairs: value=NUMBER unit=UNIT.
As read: value=85 unit=km/h
